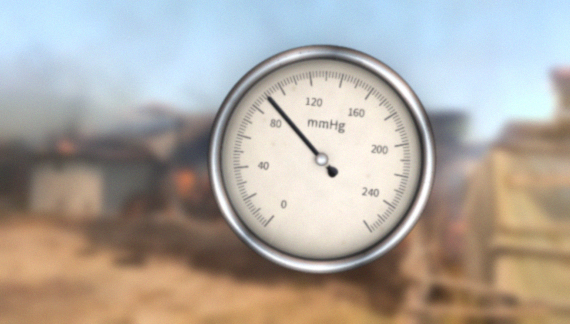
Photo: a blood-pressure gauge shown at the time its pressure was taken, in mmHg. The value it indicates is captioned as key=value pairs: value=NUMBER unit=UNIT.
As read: value=90 unit=mmHg
